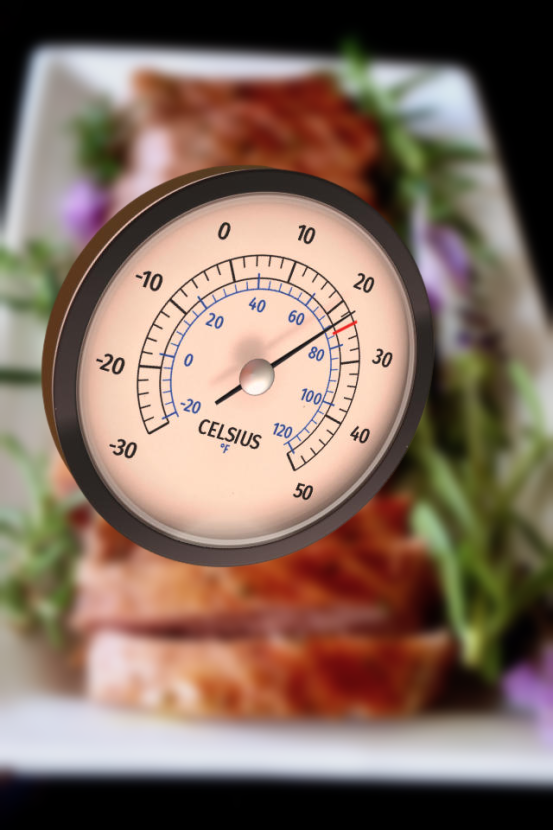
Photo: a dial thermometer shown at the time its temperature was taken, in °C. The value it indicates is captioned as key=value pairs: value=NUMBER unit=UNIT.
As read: value=22 unit=°C
